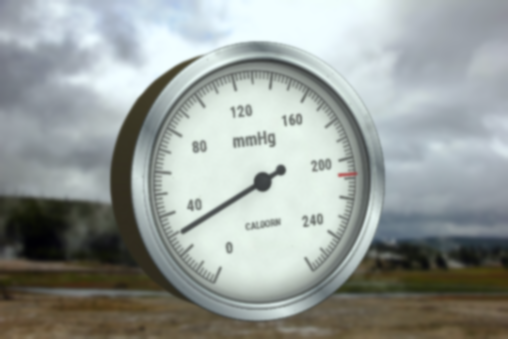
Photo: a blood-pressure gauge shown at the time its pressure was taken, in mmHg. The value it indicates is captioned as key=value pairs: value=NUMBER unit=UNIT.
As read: value=30 unit=mmHg
